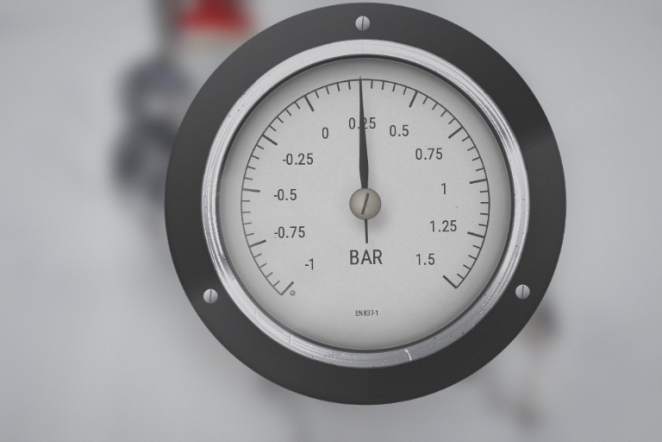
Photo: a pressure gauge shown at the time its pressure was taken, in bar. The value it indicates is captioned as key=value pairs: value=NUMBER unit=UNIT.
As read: value=0.25 unit=bar
